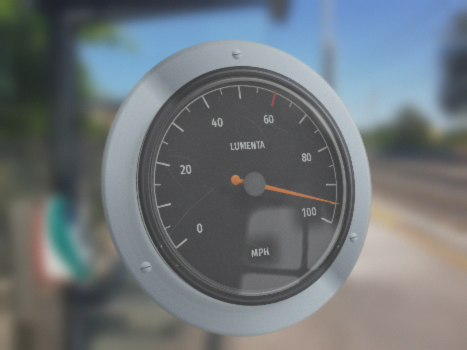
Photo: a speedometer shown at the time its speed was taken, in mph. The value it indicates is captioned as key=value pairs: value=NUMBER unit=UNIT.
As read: value=95 unit=mph
